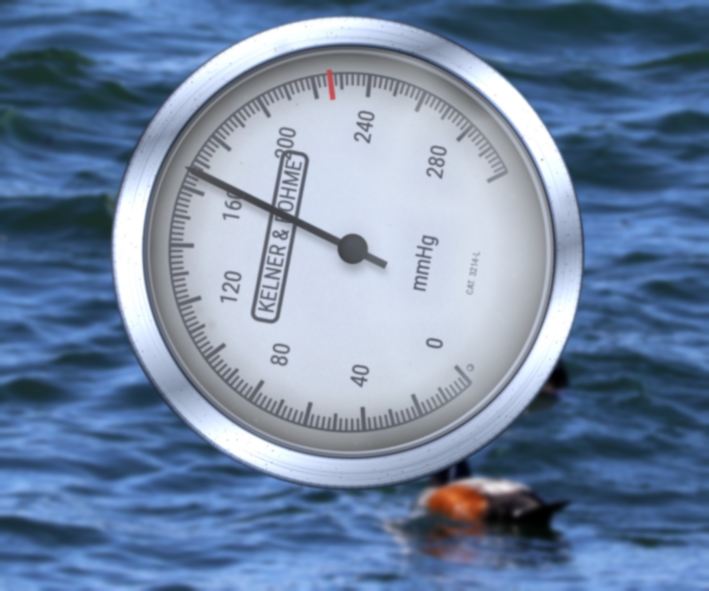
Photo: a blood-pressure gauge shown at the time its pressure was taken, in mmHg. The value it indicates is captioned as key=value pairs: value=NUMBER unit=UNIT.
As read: value=166 unit=mmHg
